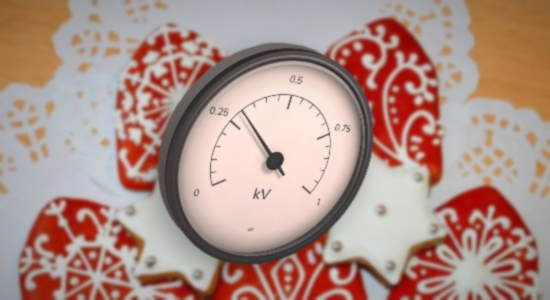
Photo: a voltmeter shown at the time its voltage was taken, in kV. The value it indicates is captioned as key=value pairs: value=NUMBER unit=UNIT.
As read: value=0.3 unit=kV
